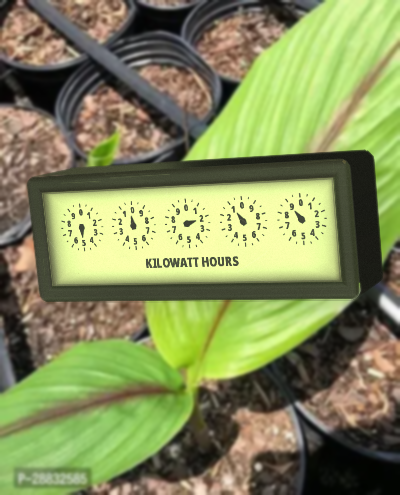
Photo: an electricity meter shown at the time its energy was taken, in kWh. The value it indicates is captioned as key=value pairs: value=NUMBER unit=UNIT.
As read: value=50209 unit=kWh
